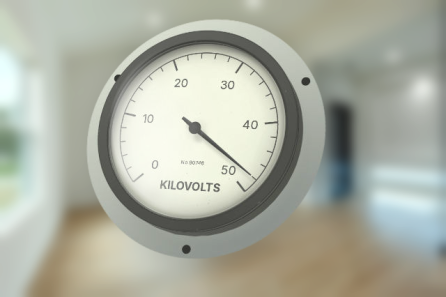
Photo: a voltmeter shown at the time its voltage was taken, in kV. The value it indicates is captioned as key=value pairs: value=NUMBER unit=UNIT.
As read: value=48 unit=kV
